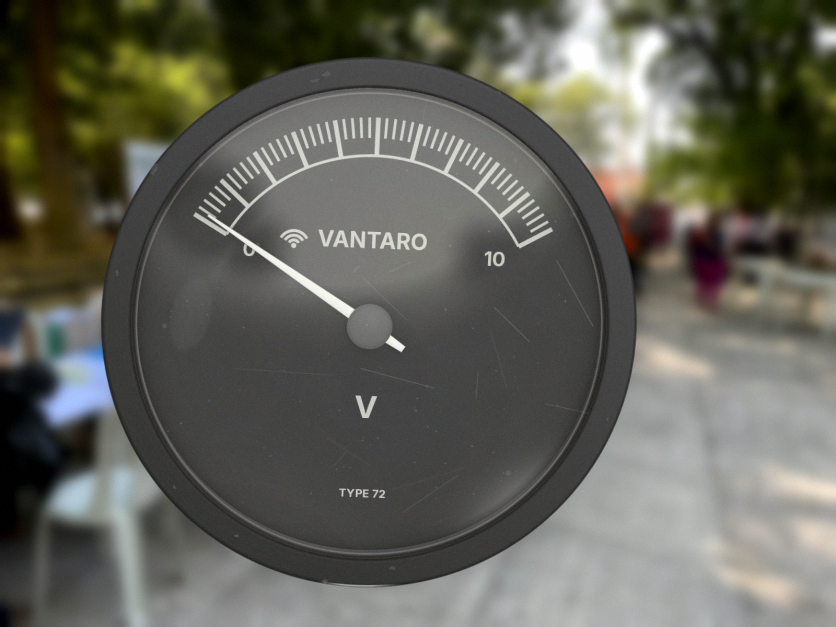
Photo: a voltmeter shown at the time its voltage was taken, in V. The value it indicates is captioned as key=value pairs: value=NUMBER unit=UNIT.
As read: value=0.2 unit=V
